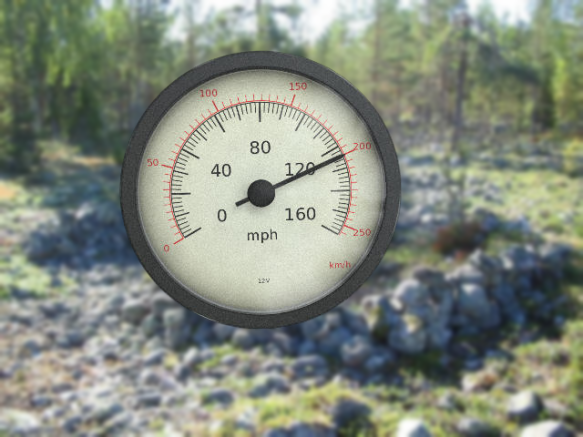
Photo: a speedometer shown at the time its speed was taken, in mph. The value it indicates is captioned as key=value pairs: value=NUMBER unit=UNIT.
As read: value=124 unit=mph
